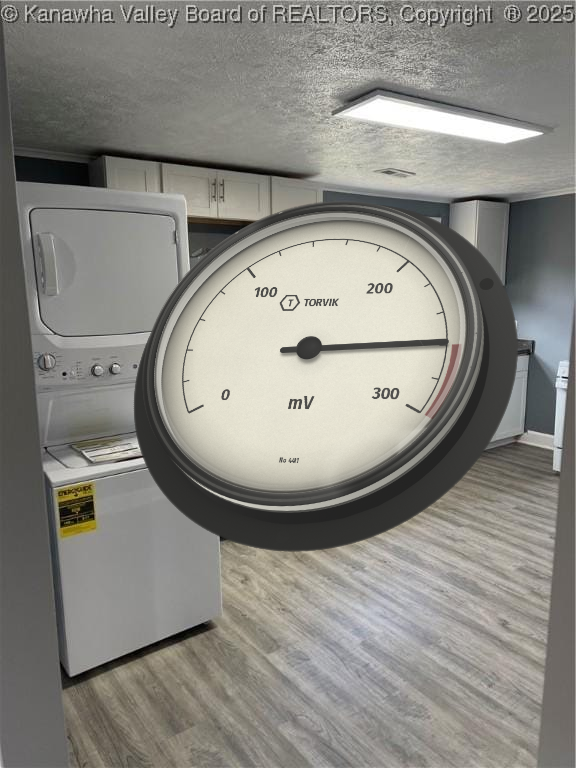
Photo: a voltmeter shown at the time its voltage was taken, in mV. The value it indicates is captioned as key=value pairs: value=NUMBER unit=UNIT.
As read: value=260 unit=mV
